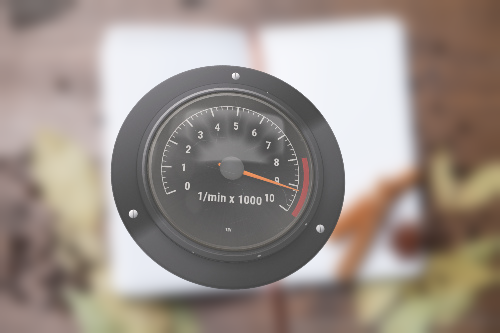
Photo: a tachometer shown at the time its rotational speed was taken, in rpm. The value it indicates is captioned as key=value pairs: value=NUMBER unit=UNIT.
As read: value=9200 unit=rpm
